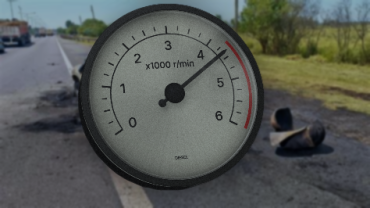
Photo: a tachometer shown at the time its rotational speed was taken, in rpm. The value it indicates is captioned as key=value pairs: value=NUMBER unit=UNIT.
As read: value=4375 unit=rpm
